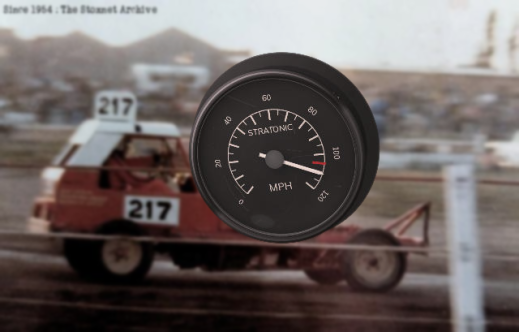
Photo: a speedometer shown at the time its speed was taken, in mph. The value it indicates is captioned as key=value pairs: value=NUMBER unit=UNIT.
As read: value=110 unit=mph
